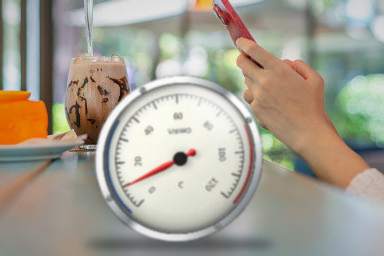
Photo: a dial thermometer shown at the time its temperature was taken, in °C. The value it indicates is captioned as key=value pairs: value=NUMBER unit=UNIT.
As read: value=10 unit=°C
